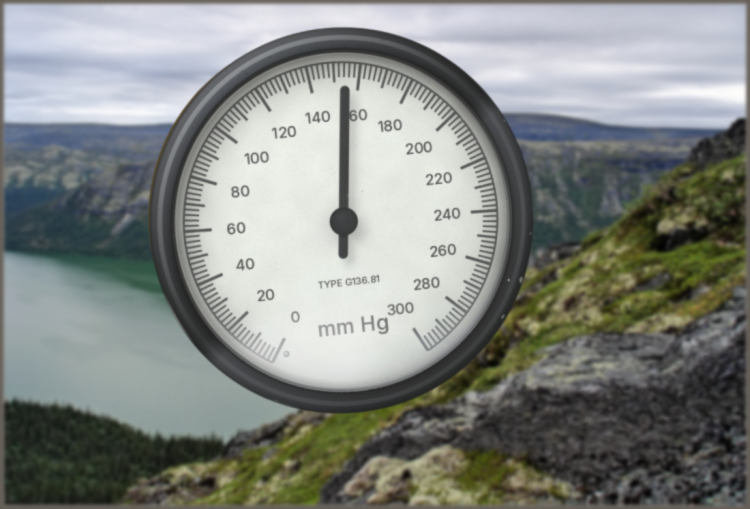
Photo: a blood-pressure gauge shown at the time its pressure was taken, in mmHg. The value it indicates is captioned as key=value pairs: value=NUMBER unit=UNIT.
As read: value=154 unit=mmHg
